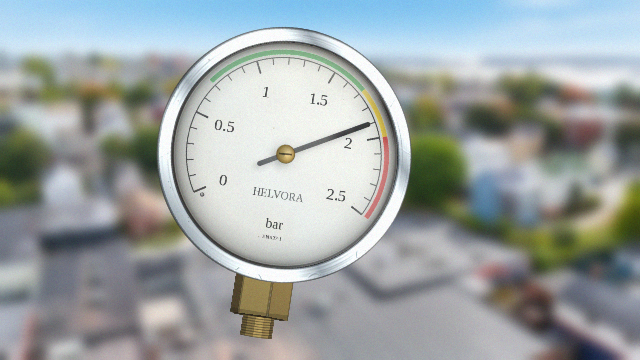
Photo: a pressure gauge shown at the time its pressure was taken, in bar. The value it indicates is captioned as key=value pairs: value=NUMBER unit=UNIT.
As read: value=1.9 unit=bar
